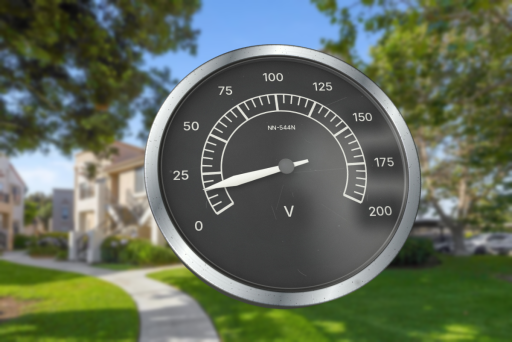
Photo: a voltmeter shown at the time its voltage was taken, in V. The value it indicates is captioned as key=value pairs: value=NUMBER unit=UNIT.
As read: value=15 unit=V
